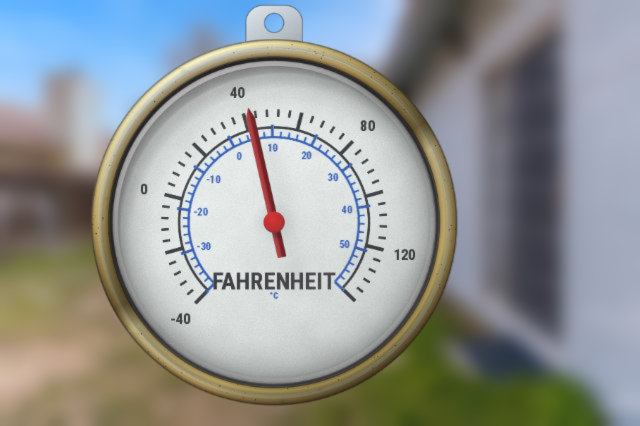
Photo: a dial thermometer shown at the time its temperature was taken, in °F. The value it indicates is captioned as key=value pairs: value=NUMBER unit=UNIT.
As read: value=42 unit=°F
